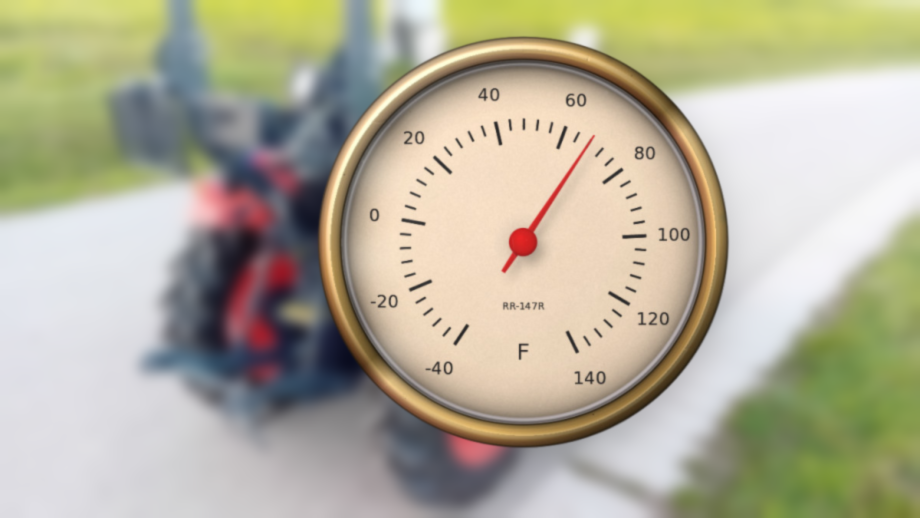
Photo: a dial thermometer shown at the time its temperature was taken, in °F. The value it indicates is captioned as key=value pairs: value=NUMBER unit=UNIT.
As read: value=68 unit=°F
